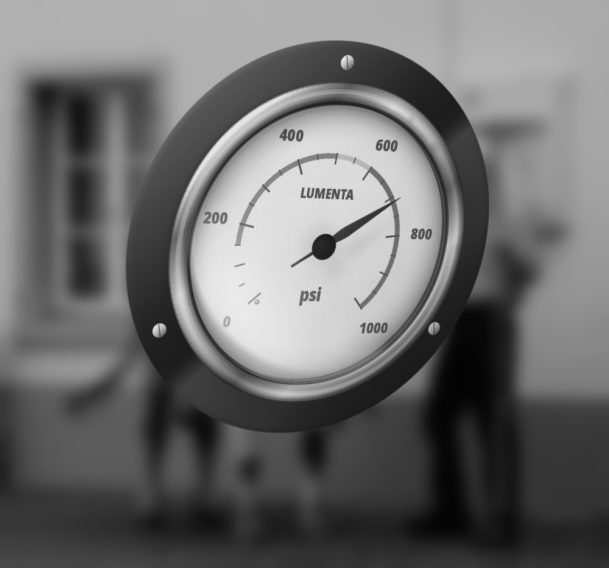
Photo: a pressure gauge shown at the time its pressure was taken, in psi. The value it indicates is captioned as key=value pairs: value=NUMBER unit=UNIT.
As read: value=700 unit=psi
